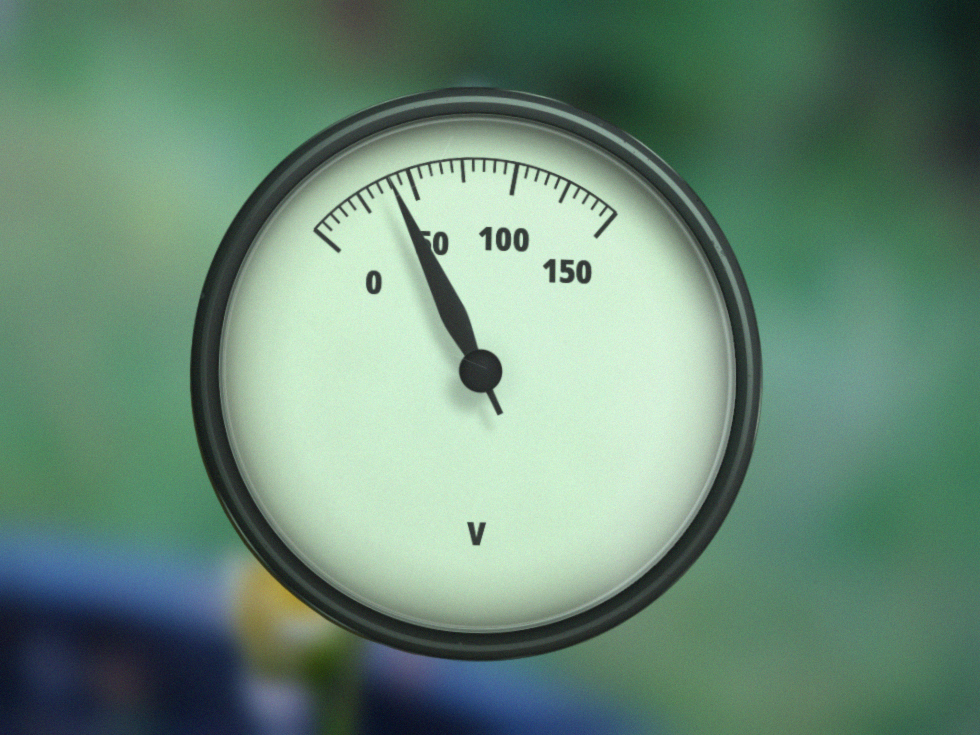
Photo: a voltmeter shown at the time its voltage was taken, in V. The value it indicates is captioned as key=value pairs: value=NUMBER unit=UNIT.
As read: value=40 unit=V
